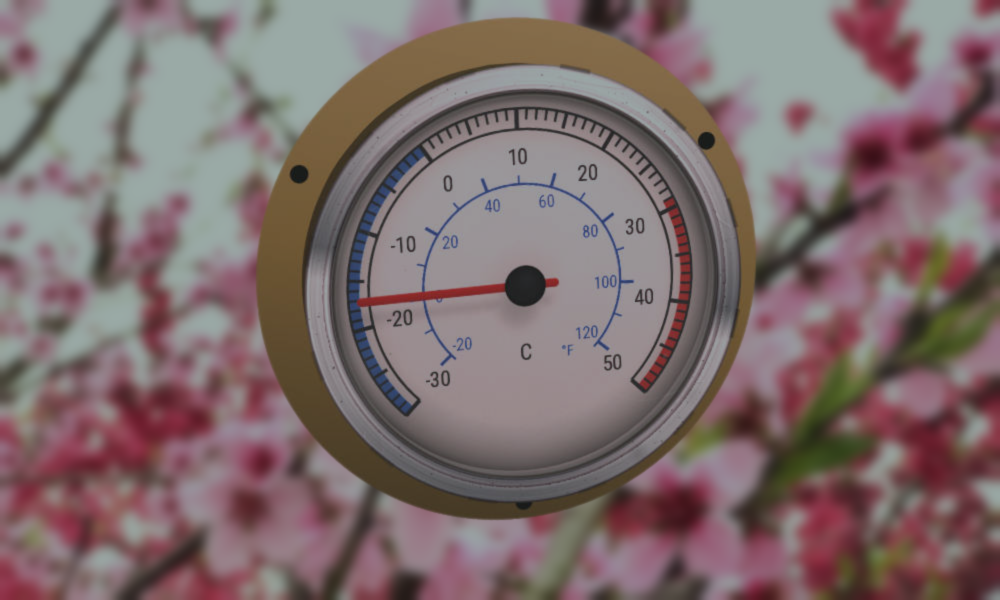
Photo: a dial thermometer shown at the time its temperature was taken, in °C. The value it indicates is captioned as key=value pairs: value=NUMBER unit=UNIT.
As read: value=-17 unit=°C
